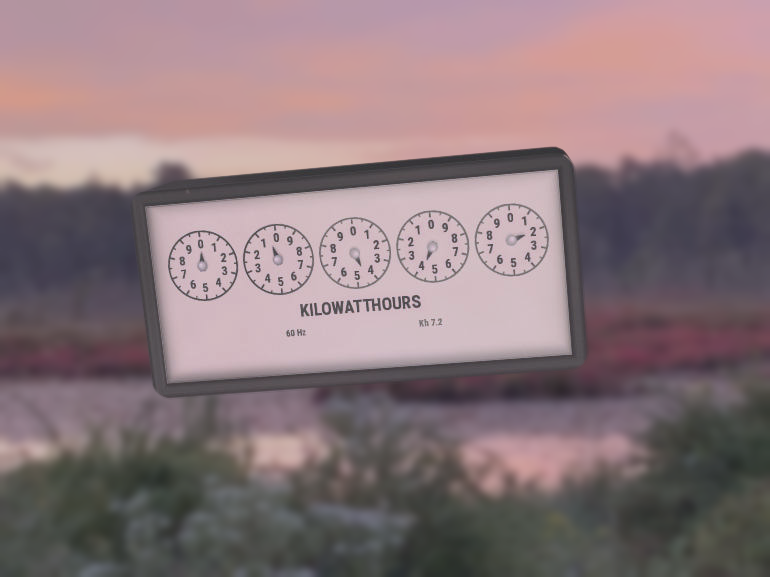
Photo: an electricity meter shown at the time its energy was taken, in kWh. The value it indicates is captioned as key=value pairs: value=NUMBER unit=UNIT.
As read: value=442 unit=kWh
